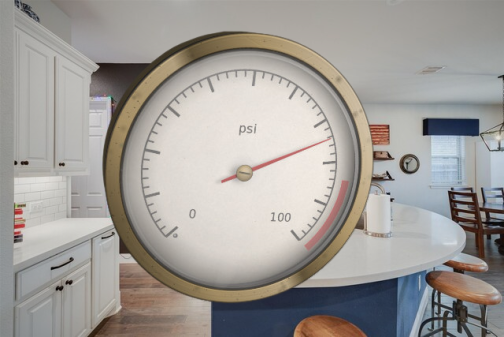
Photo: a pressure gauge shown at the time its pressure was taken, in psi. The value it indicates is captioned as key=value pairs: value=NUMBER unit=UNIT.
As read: value=74 unit=psi
